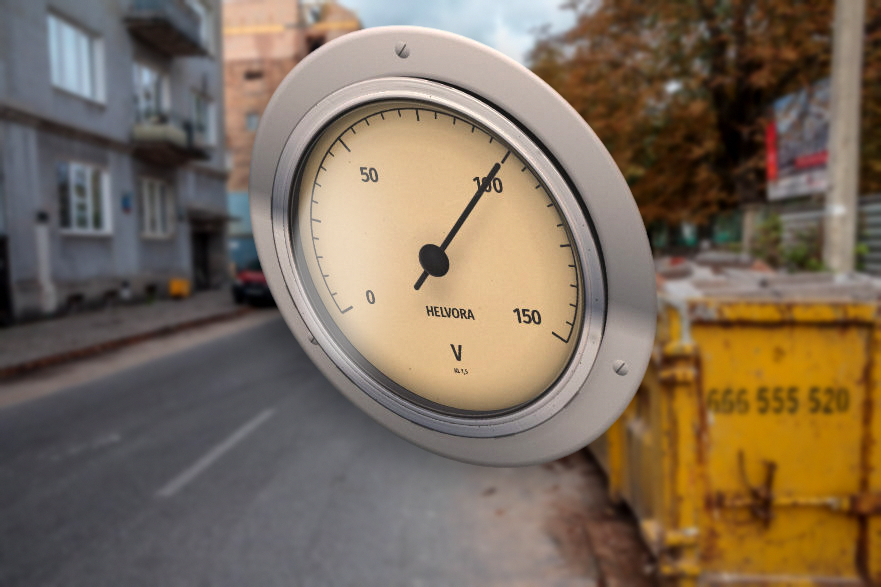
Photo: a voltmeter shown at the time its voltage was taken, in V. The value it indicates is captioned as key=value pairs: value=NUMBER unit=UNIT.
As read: value=100 unit=V
